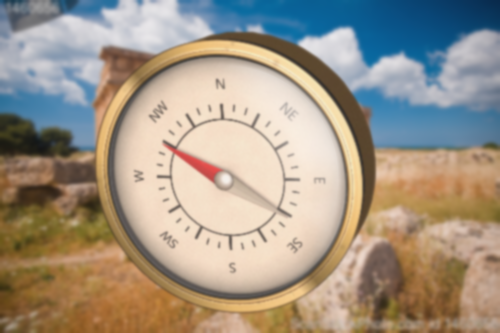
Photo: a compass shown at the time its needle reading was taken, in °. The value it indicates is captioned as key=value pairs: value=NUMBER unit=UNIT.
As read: value=300 unit=°
